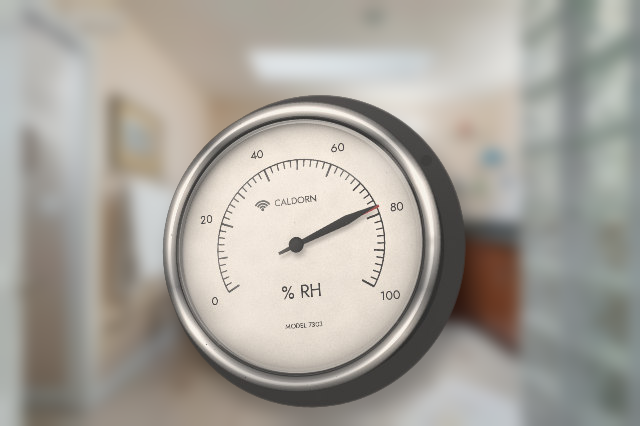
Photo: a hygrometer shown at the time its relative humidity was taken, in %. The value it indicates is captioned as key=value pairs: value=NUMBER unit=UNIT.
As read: value=78 unit=%
